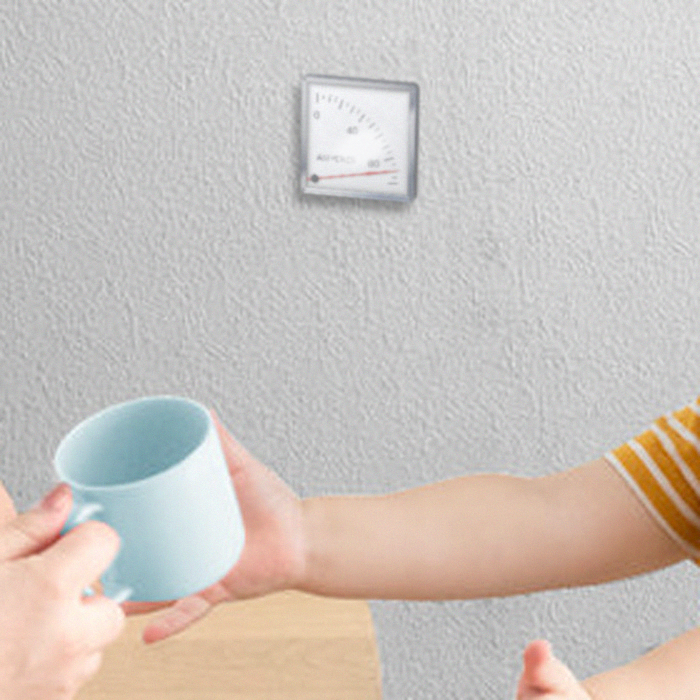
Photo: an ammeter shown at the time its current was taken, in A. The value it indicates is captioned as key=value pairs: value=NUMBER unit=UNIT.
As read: value=90 unit=A
